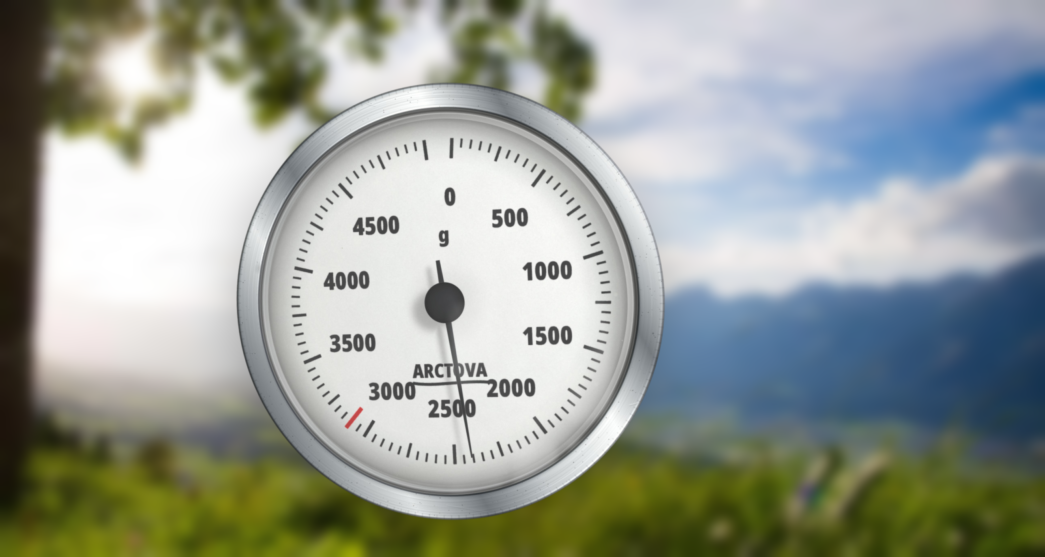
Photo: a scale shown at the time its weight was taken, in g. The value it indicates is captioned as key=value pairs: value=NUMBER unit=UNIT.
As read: value=2400 unit=g
